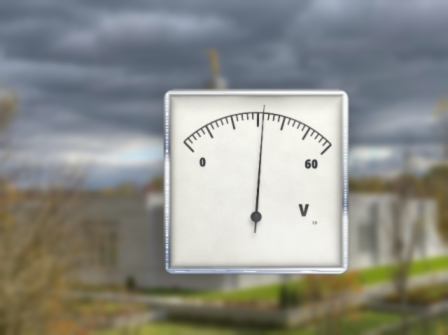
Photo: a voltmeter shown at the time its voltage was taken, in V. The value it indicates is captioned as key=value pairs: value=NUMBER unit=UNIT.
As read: value=32 unit=V
